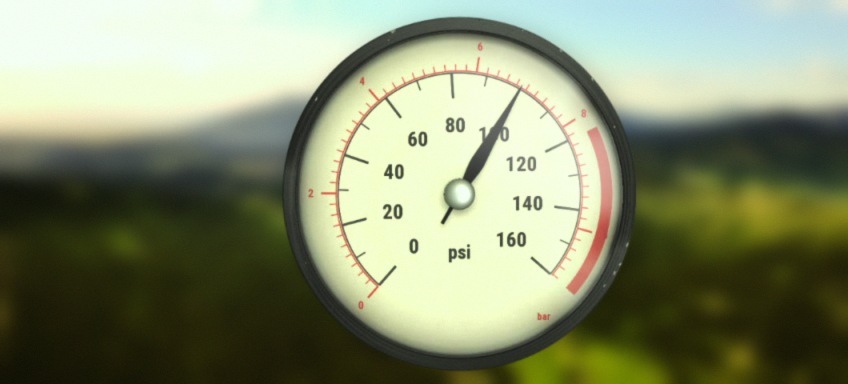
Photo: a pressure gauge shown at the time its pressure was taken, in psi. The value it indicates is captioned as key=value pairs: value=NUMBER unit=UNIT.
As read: value=100 unit=psi
